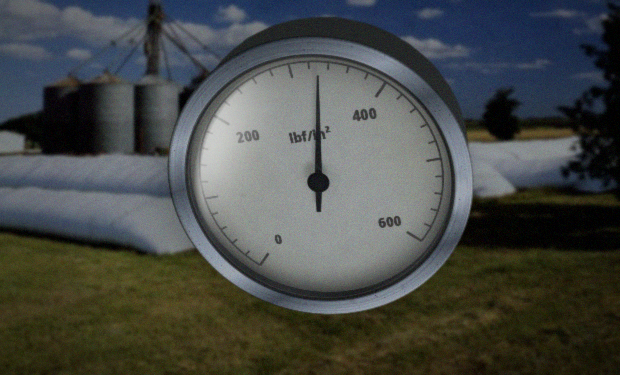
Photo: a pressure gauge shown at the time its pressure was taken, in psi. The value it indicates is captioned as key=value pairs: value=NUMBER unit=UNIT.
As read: value=330 unit=psi
